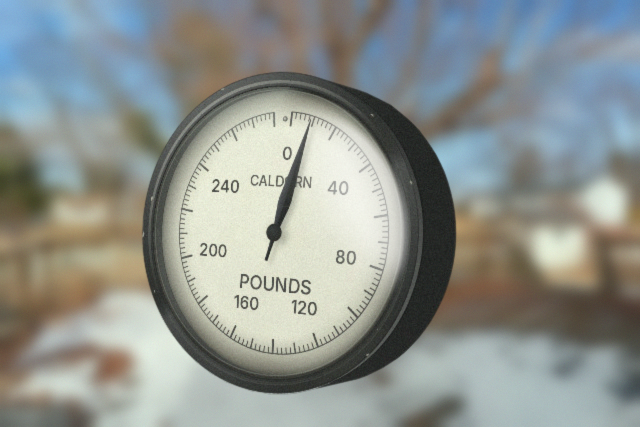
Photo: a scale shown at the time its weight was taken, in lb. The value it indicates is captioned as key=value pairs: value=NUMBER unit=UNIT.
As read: value=10 unit=lb
